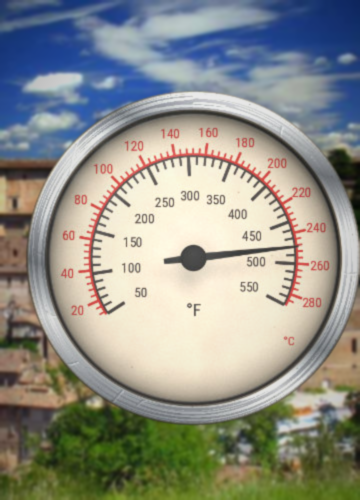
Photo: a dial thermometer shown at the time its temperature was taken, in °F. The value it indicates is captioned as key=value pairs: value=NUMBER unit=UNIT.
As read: value=480 unit=°F
